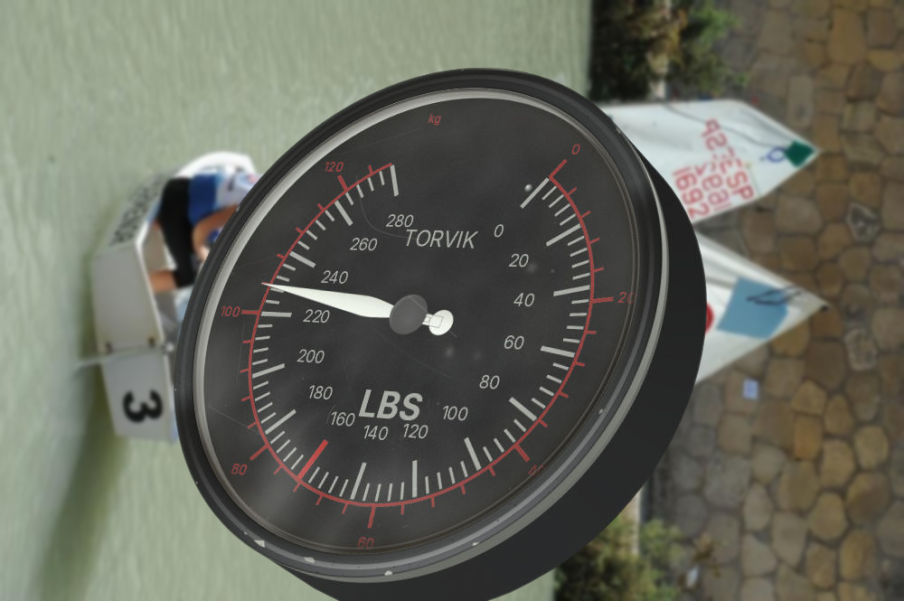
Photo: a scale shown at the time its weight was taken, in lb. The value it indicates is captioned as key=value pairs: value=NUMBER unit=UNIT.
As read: value=228 unit=lb
